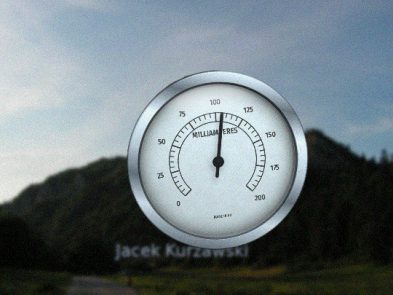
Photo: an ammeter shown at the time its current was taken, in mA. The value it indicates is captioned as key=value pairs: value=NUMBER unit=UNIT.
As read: value=105 unit=mA
